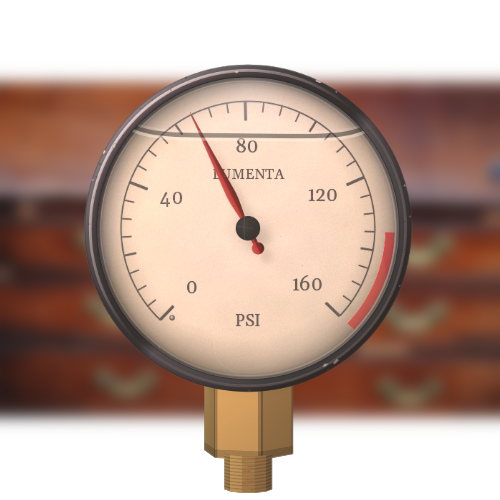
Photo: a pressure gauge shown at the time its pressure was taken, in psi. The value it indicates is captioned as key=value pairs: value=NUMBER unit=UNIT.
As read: value=65 unit=psi
